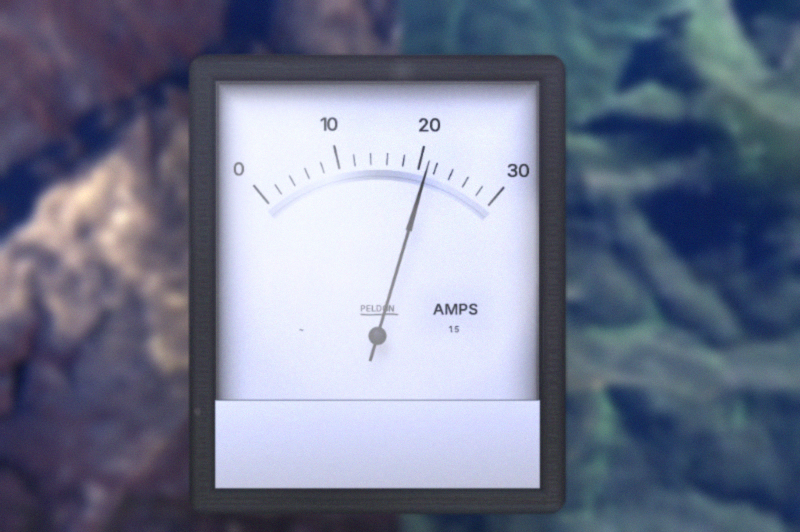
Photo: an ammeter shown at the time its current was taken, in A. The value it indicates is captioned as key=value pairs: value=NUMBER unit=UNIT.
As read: value=21 unit=A
